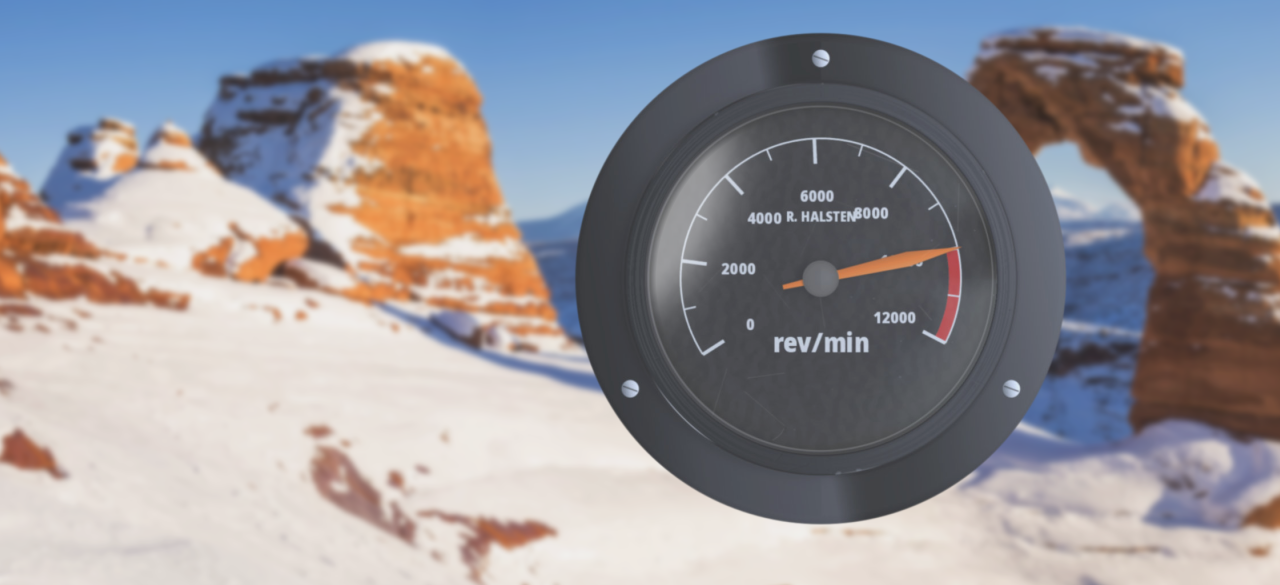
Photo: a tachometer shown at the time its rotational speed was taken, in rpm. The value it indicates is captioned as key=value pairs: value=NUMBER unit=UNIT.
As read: value=10000 unit=rpm
